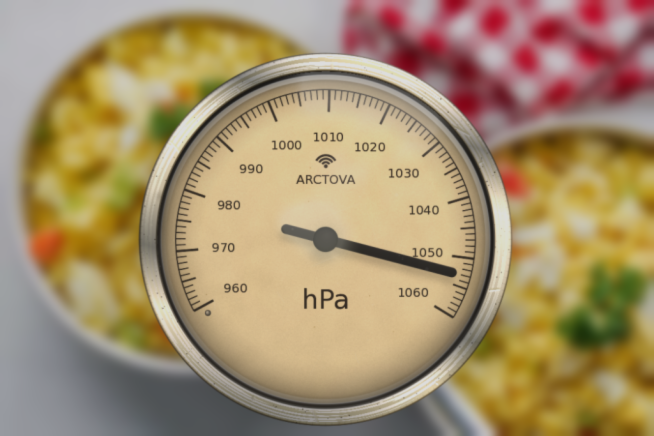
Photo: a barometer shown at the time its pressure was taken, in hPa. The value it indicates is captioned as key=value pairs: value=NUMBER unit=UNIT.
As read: value=1053 unit=hPa
